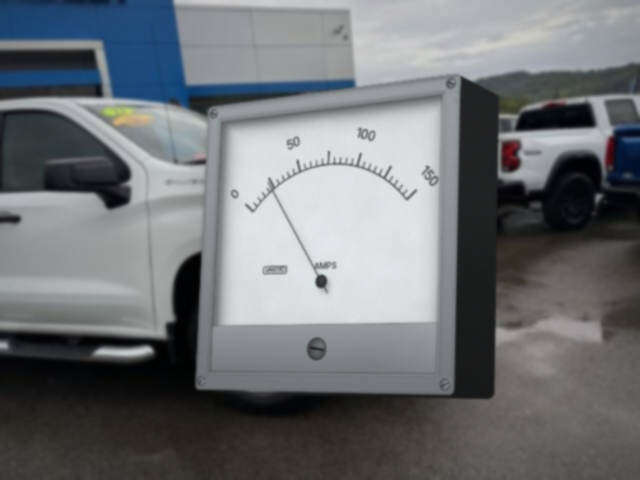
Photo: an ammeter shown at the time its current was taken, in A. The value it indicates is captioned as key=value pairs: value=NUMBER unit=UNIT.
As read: value=25 unit=A
